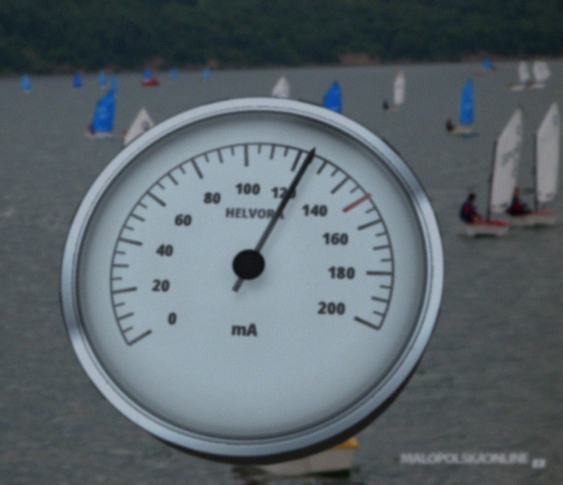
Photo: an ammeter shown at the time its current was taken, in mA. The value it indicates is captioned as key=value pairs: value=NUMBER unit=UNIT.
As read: value=125 unit=mA
